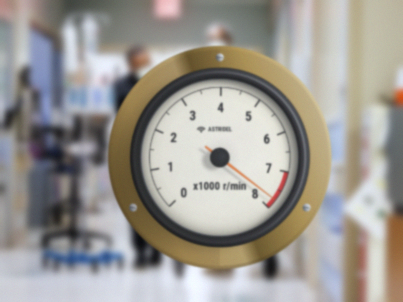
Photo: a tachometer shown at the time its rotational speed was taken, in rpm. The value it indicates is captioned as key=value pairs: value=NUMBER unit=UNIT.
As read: value=7750 unit=rpm
